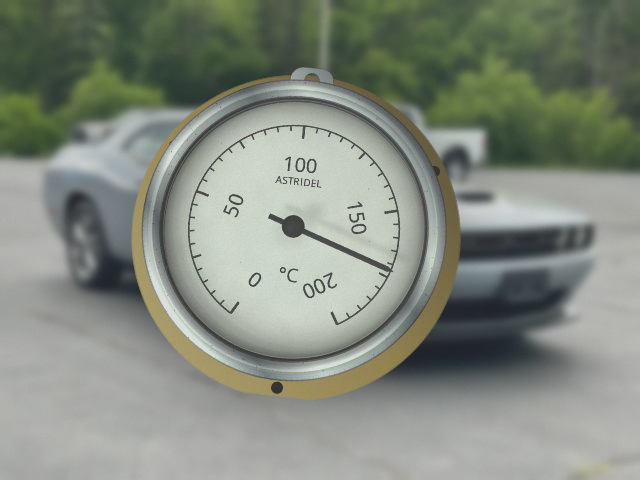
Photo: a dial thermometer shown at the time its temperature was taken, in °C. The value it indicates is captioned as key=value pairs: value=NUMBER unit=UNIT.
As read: value=172.5 unit=°C
